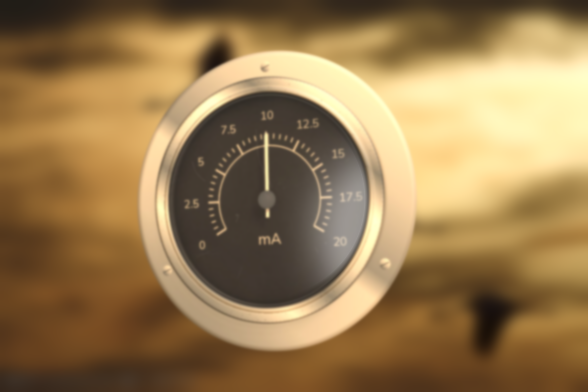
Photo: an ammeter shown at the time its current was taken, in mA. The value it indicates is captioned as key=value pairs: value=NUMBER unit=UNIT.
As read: value=10 unit=mA
